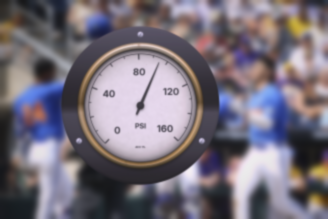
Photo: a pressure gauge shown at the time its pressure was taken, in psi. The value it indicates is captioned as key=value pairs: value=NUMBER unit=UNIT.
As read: value=95 unit=psi
